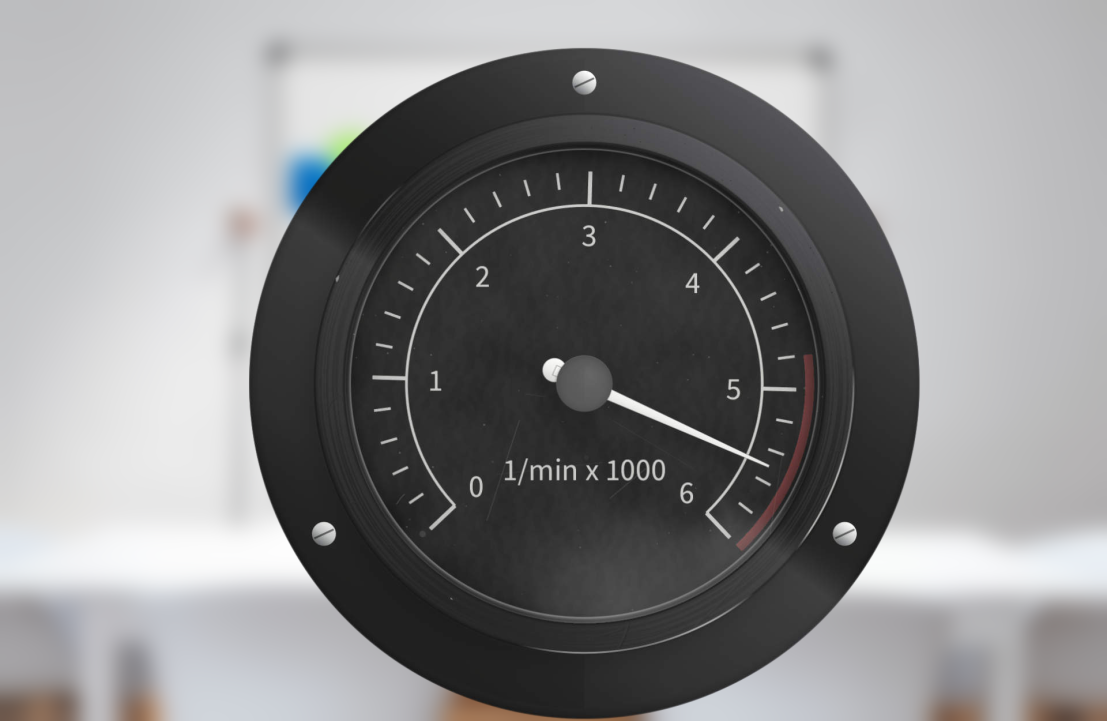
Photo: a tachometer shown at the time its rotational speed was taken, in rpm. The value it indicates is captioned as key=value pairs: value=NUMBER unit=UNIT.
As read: value=5500 unit=rpm
